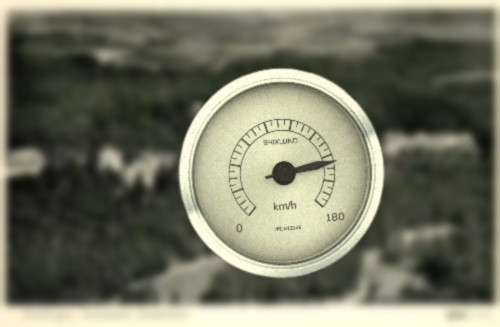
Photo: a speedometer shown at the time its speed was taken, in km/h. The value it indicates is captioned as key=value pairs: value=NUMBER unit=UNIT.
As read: value=145 unit=km/h
